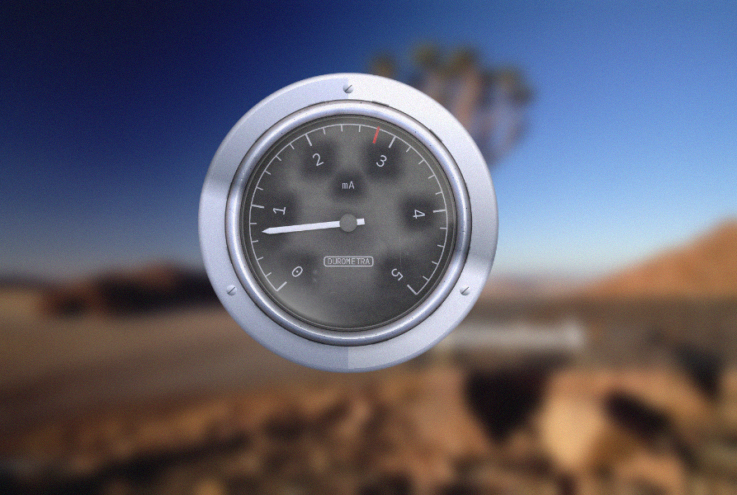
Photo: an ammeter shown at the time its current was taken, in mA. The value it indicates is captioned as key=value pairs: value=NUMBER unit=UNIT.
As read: value=0.7 unit=mA
